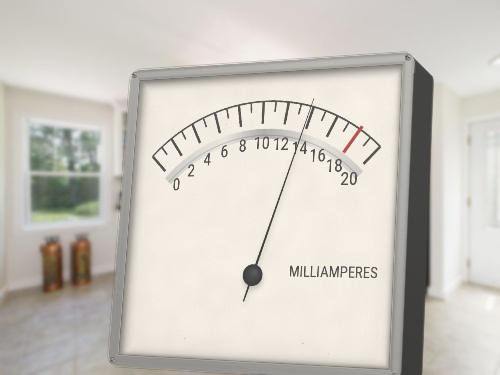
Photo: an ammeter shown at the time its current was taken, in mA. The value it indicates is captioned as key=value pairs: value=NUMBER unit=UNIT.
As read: value=14 unit=mA
